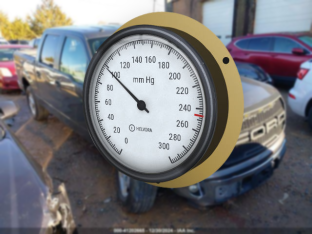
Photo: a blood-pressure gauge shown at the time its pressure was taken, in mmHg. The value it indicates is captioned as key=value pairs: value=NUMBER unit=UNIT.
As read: value=100 unit=mmHg
